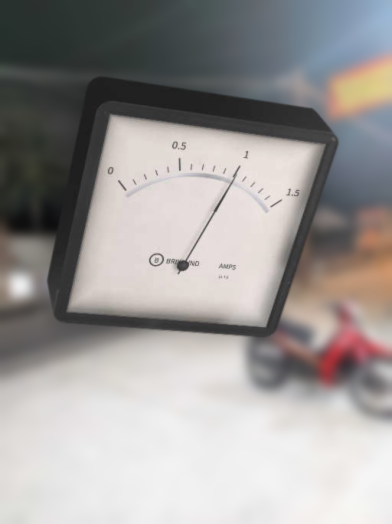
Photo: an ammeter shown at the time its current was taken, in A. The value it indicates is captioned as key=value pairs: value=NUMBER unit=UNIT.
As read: value=1 unit=A
